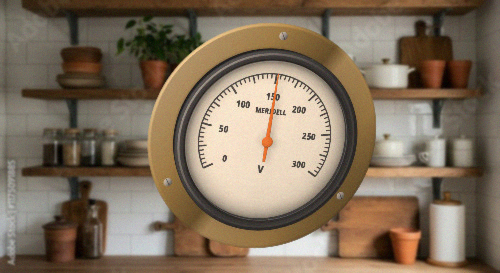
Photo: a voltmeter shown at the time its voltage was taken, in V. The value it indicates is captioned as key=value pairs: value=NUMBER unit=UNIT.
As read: value=150 unit=V
